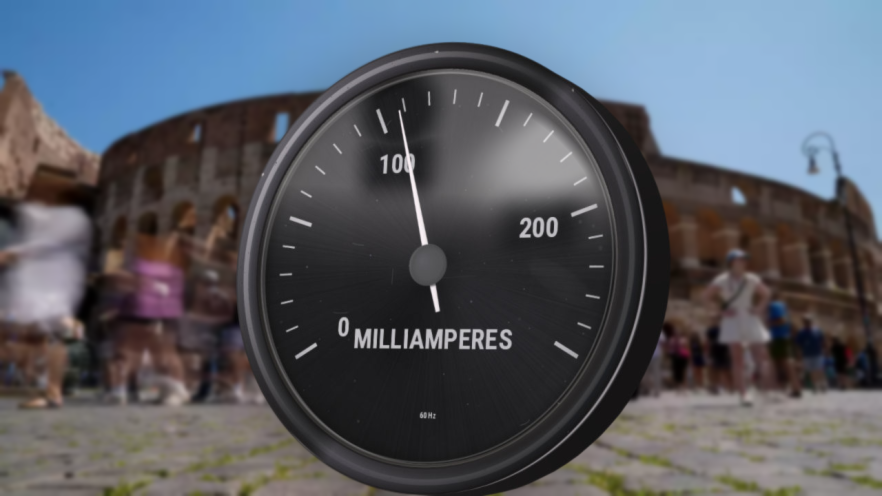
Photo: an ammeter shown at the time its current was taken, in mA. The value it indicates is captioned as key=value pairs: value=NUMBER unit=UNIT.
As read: value=110 unit=mA
